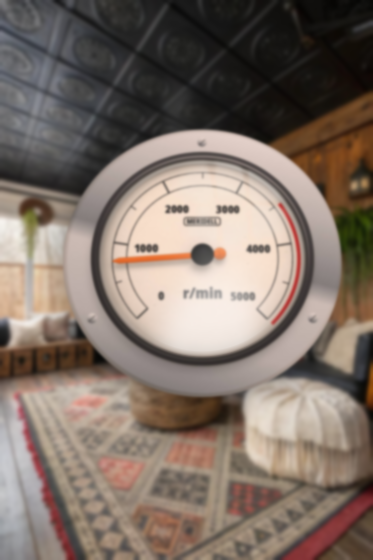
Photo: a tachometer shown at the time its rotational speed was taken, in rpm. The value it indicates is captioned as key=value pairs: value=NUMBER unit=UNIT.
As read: value=750 unit=rpm
